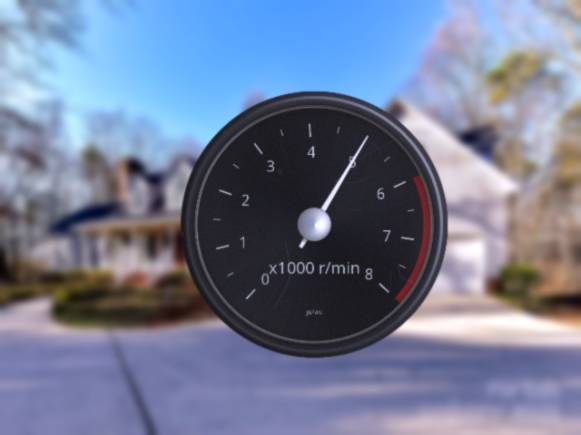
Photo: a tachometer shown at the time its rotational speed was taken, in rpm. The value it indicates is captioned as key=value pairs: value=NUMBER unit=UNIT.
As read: value=5000 unit=rpm
